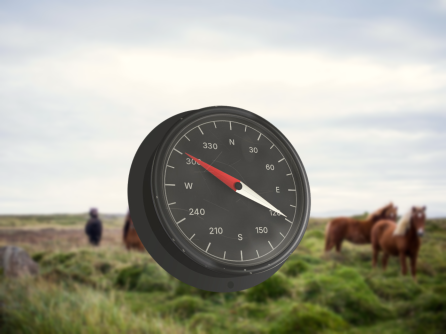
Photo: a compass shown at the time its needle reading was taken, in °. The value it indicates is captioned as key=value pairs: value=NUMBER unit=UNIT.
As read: value=300 unit=°
